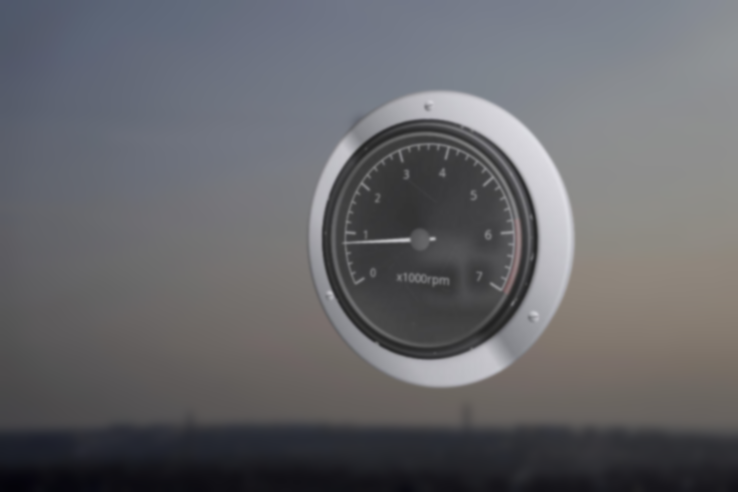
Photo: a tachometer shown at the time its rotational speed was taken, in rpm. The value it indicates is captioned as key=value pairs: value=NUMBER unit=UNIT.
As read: value=800 unit=rpm
